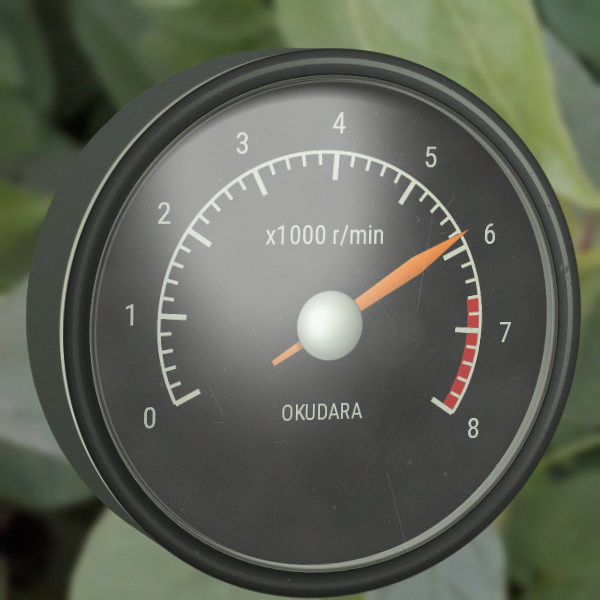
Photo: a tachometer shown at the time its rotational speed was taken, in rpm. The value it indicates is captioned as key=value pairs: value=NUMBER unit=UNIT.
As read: value=5800 unit=rpm
